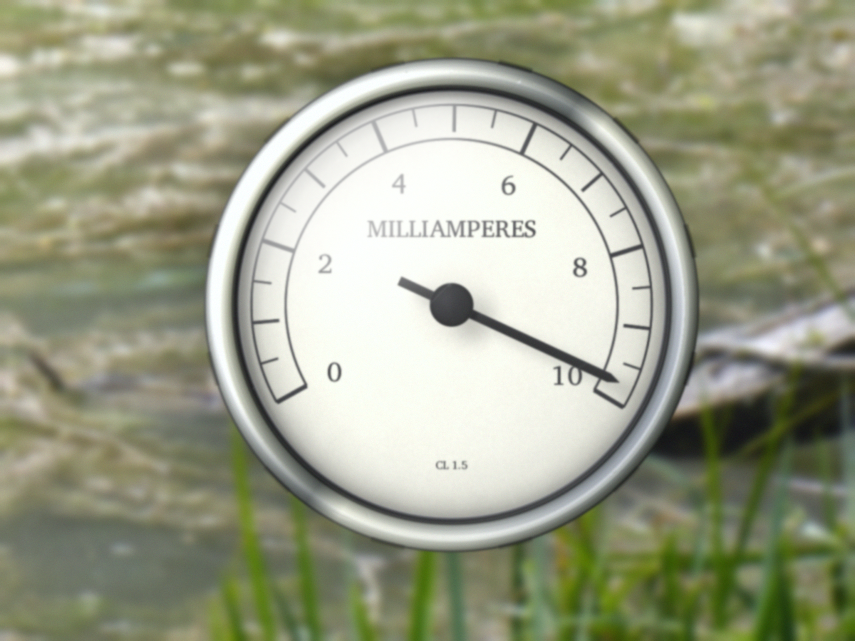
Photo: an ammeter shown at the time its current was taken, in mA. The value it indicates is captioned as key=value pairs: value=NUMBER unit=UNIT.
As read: value=9.75 unit=mA
